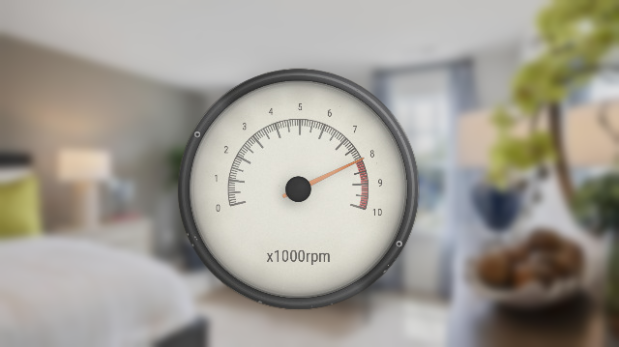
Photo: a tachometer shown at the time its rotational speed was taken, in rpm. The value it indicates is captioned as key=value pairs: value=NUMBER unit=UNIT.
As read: value=8000 unit=rpm
